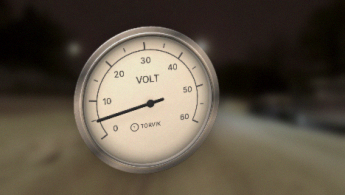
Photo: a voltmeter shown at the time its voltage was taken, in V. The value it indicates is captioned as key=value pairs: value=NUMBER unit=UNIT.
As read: value=5 unit=V
